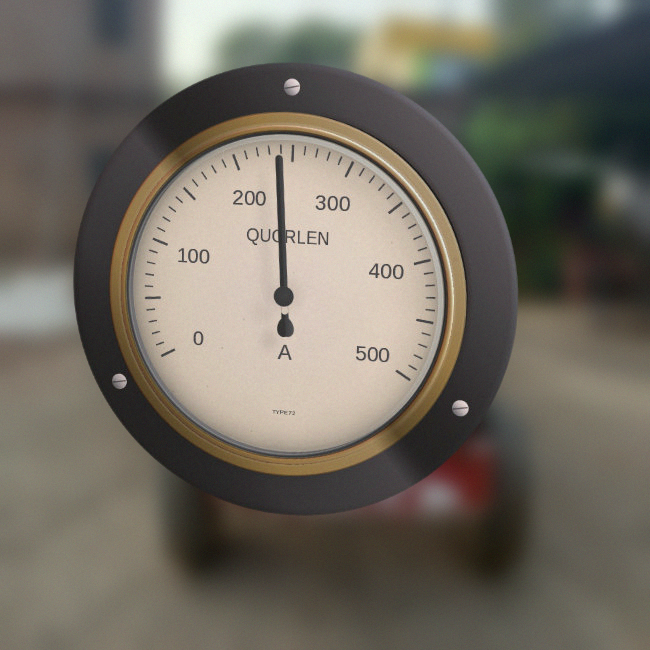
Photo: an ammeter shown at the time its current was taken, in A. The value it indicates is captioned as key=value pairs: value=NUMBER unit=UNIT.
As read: value=240 unit=A
